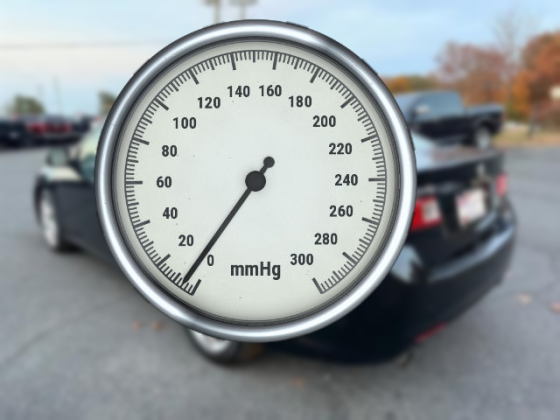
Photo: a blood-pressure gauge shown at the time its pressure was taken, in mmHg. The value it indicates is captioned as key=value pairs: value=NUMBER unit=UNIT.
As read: value=6 unit=mmHg
